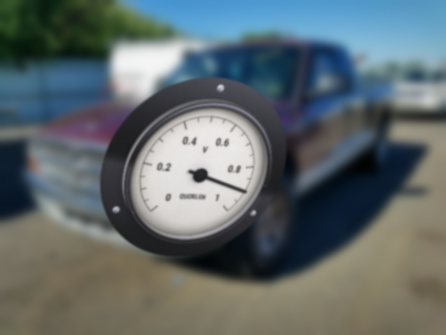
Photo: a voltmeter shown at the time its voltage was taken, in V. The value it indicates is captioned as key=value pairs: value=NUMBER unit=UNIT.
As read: value=0.9 unit=V
